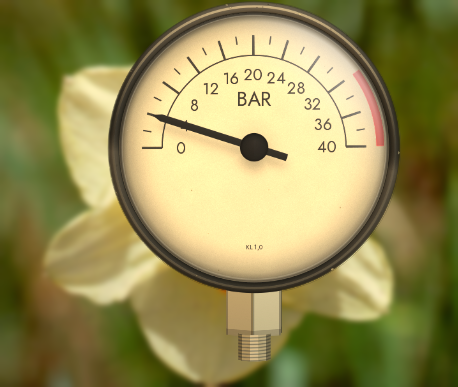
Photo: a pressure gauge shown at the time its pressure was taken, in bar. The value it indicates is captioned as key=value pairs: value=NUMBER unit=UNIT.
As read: value=4 unit=bar
